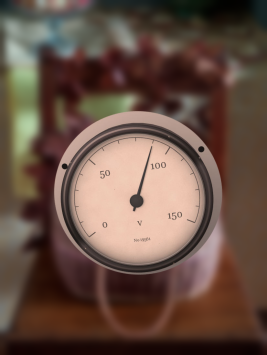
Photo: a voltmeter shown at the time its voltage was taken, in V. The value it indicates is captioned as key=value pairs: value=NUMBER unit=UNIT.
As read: value=90 unit=V
